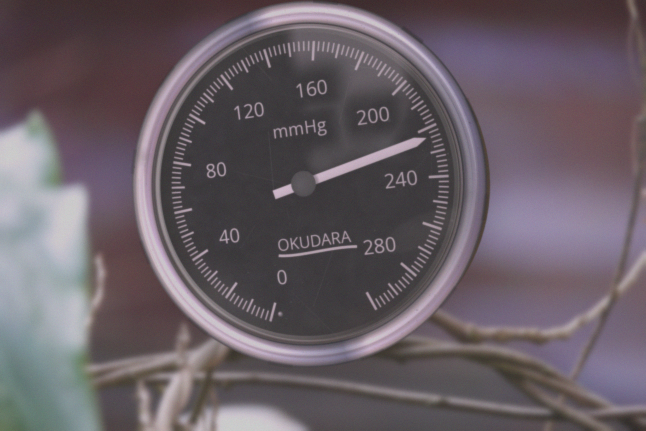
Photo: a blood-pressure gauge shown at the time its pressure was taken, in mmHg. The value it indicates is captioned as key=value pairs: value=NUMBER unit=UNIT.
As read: value=224 unit=mmHg
